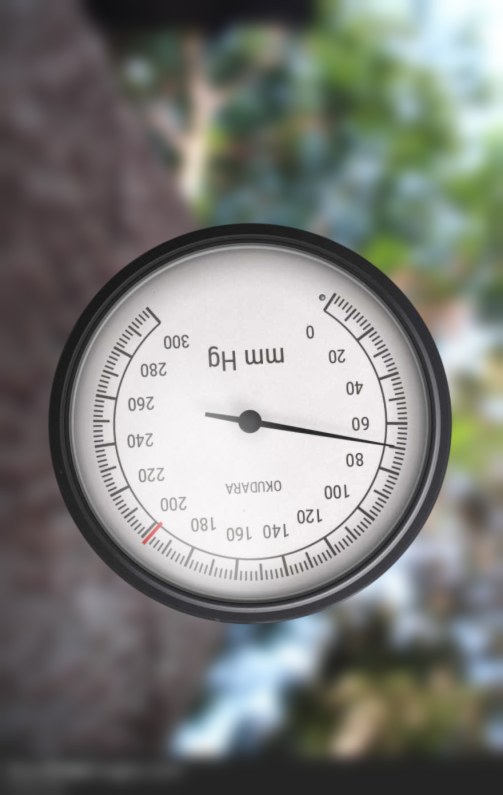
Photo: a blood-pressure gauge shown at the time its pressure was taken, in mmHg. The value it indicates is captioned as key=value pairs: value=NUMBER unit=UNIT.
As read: value=70 unit=mmHg
